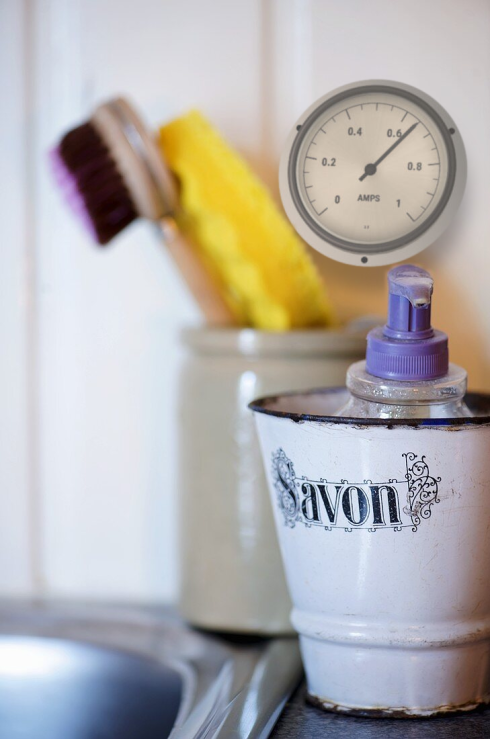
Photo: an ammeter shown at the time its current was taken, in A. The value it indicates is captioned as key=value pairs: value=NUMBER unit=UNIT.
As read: value=0.65 unit=A
